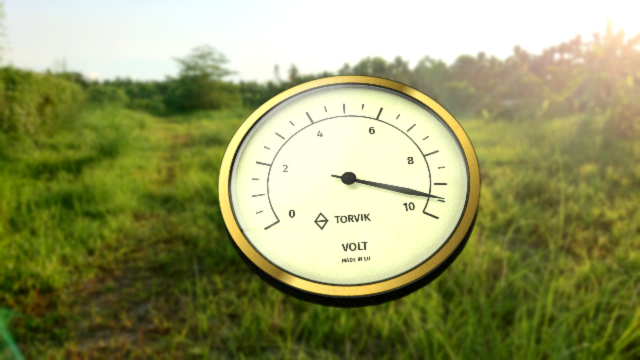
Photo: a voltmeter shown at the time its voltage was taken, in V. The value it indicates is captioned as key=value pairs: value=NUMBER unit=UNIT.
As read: value=9.5 unit=V
